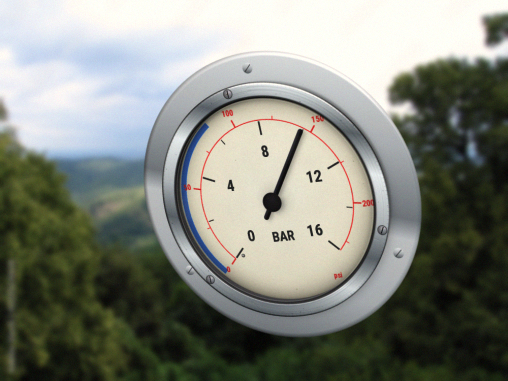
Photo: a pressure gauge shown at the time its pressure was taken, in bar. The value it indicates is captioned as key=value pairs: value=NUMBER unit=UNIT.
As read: value=10 unit=bar
